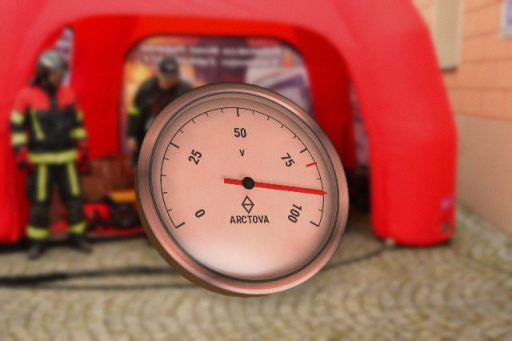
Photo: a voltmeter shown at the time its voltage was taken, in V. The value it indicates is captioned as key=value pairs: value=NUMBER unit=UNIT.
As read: value=90 unit=V
